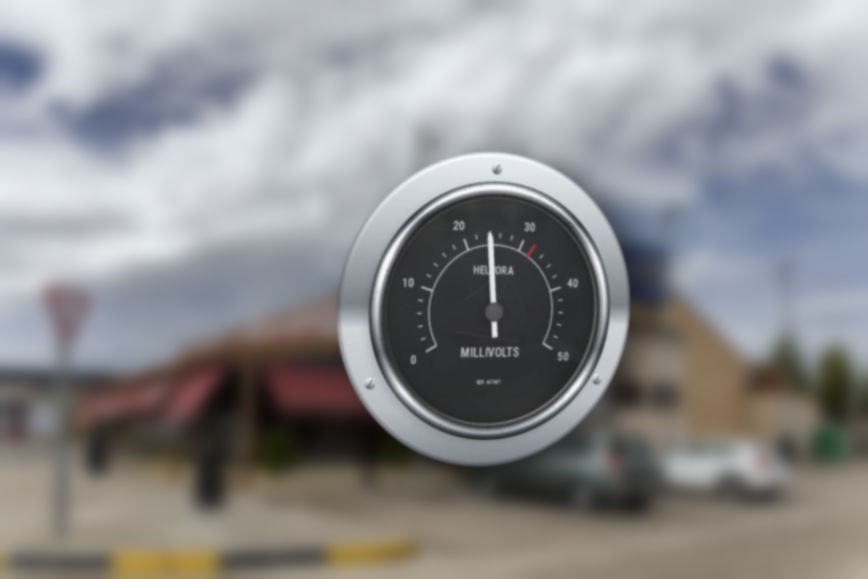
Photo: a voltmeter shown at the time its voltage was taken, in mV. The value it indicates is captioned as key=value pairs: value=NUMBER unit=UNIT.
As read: value=24 unit=mV
